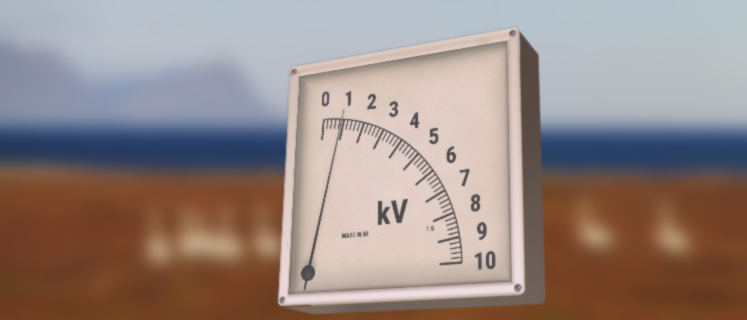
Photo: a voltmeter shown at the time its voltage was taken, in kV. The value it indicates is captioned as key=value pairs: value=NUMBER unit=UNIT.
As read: value=1 unit=kV
